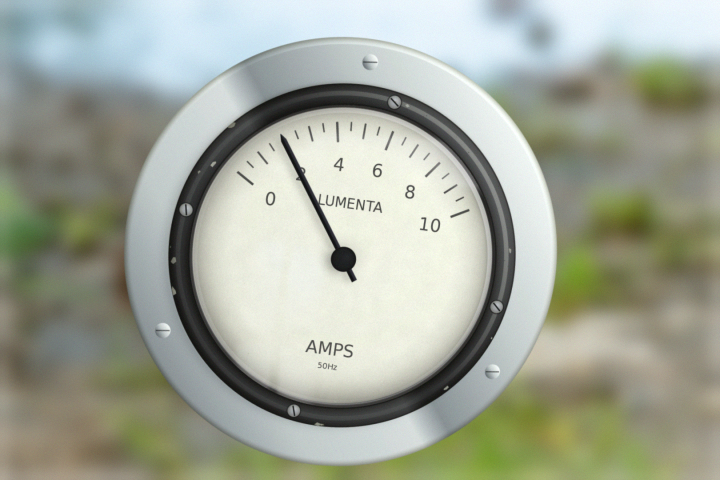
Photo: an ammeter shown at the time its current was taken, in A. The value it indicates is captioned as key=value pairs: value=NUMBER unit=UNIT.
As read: value=2 unit=A
